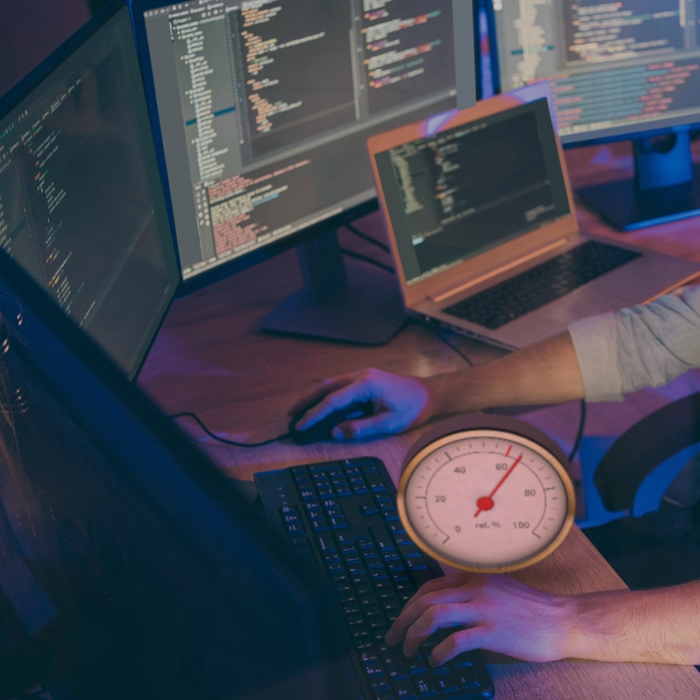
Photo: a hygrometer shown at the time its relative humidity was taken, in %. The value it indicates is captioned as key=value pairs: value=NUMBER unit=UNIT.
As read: value=64 unit=%
